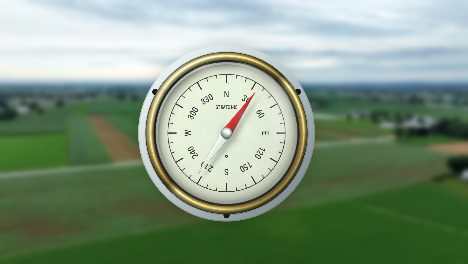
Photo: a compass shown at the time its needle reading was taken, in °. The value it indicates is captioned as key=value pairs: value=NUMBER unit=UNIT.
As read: value=35 unit=°
